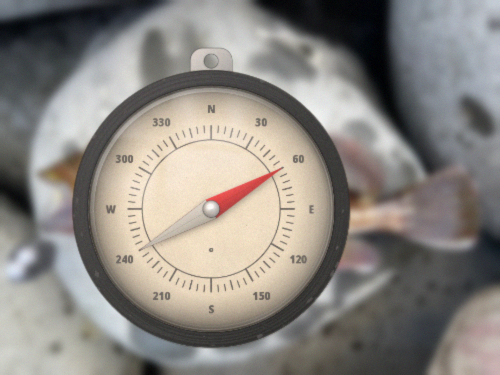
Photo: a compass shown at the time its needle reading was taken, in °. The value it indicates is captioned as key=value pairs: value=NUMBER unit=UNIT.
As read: value=60 unit=°
